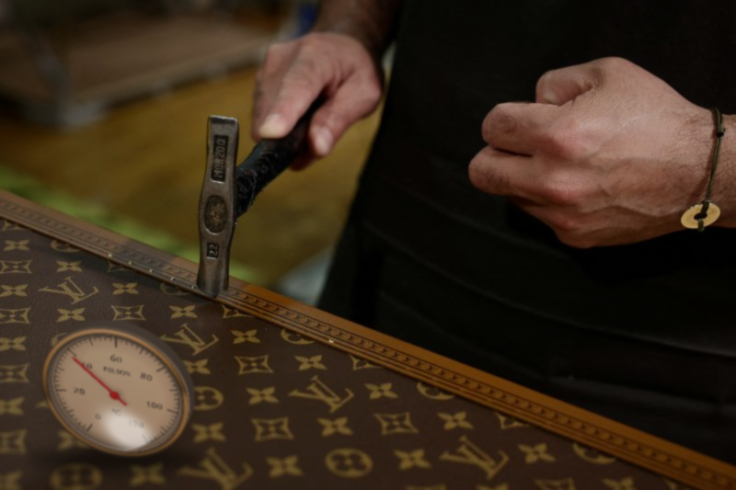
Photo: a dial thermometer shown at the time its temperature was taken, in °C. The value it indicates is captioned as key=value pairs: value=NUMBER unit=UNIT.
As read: value=40 unit=°C
